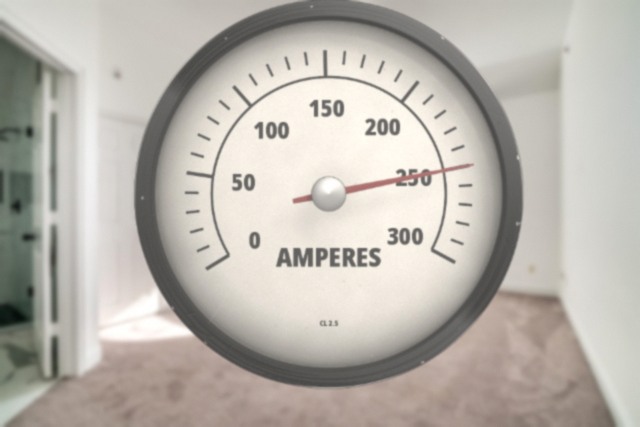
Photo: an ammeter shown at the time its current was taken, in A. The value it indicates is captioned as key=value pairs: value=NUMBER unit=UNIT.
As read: value=250 unit=A
